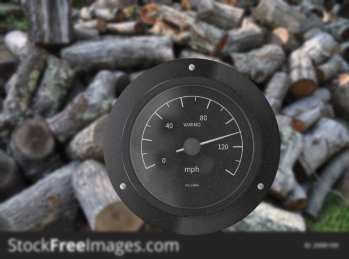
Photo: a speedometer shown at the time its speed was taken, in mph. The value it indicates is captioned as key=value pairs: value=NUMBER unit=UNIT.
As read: value=110 unit=mph
